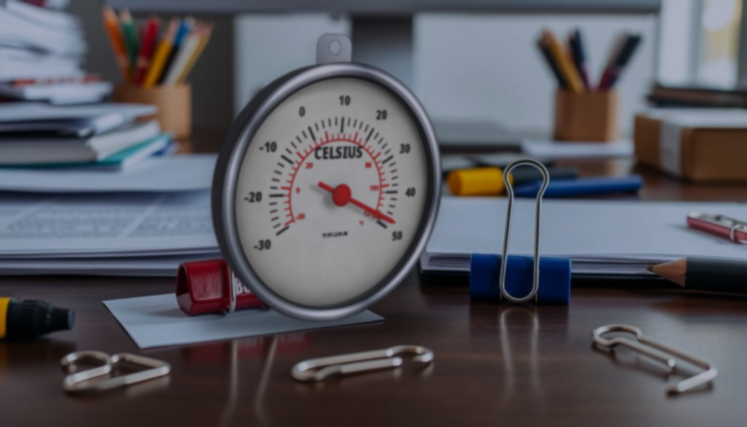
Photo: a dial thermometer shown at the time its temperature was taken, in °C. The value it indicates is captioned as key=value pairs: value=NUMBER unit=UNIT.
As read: value=48 unit=°C
